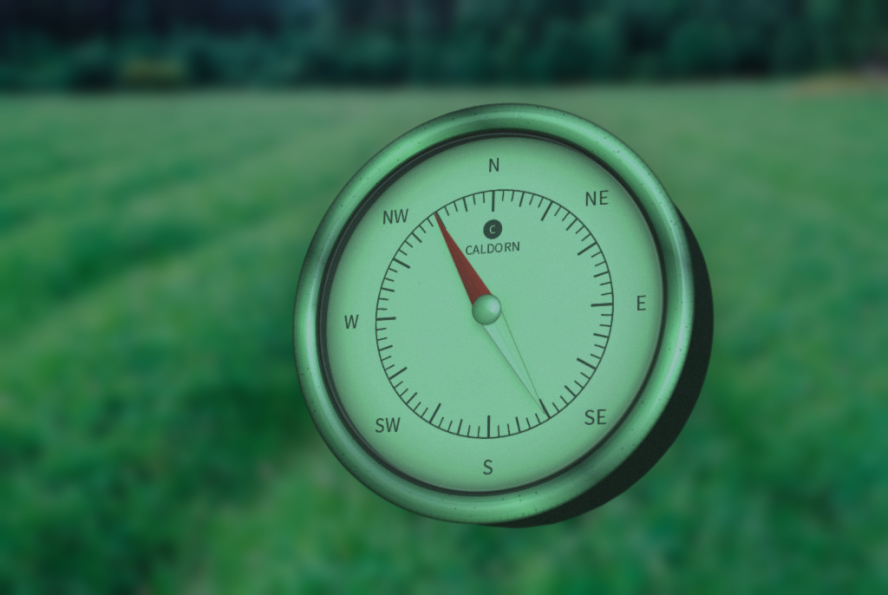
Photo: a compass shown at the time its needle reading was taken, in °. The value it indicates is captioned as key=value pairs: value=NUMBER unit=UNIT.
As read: value=330 unit=°
